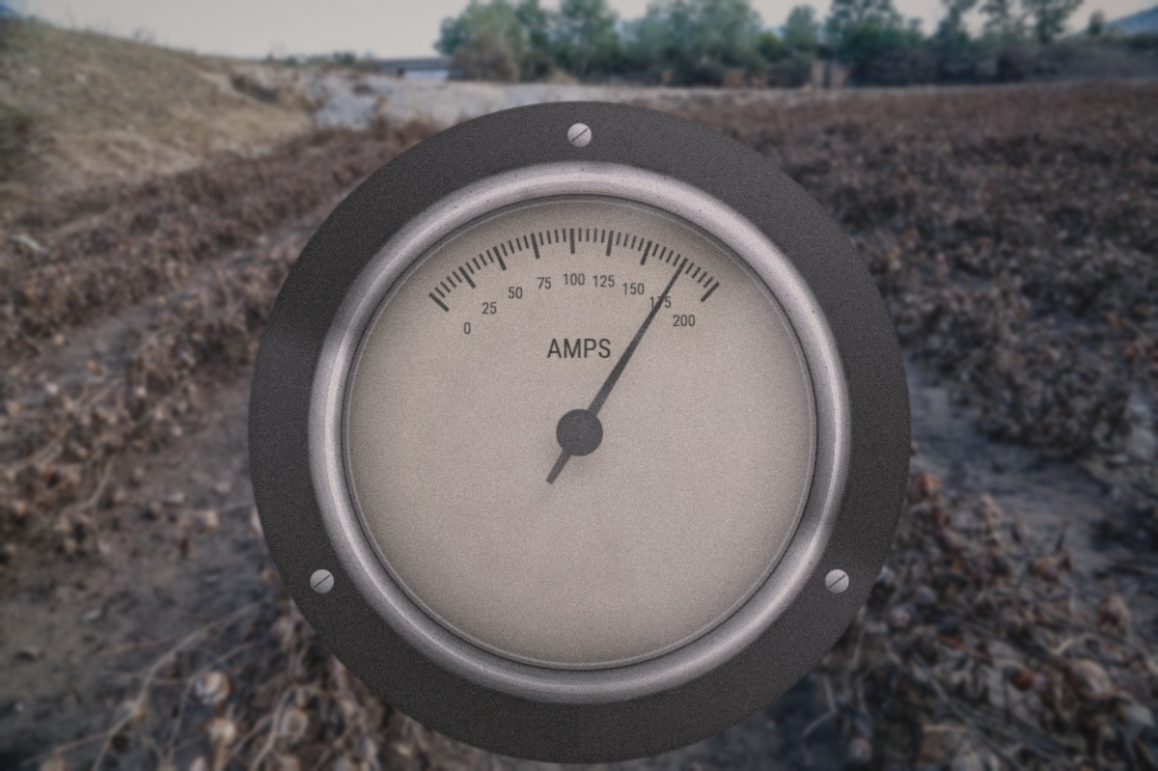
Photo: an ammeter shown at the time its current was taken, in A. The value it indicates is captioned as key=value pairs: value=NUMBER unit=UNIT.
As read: value=175 unit=A
